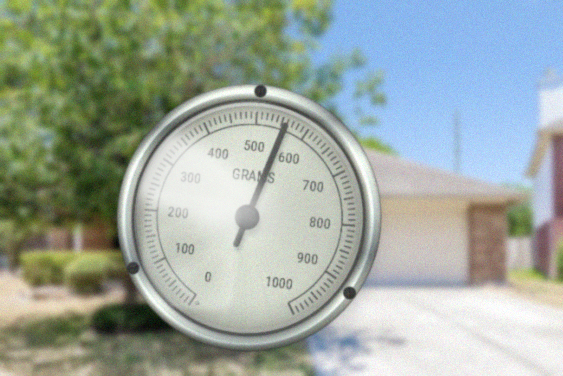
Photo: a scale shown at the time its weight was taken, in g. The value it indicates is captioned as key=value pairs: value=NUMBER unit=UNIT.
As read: value=560 unit=g
